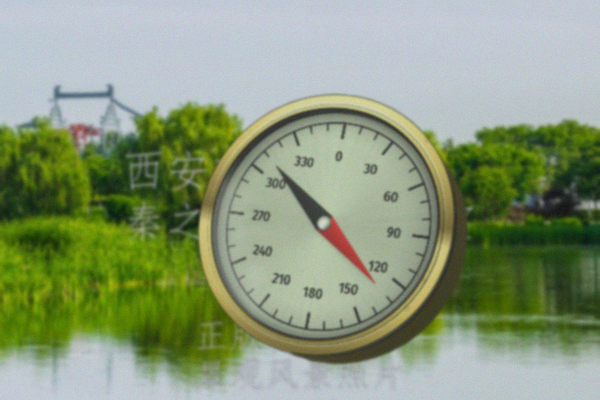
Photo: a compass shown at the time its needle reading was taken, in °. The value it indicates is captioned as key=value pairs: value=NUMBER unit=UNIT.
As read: value=130 unit=°
